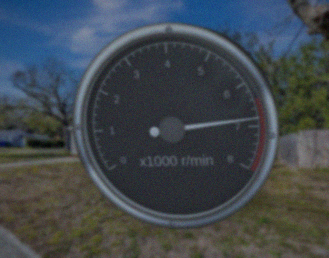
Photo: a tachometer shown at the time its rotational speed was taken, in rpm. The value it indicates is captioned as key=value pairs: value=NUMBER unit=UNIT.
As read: value=6800 unit=rpm
